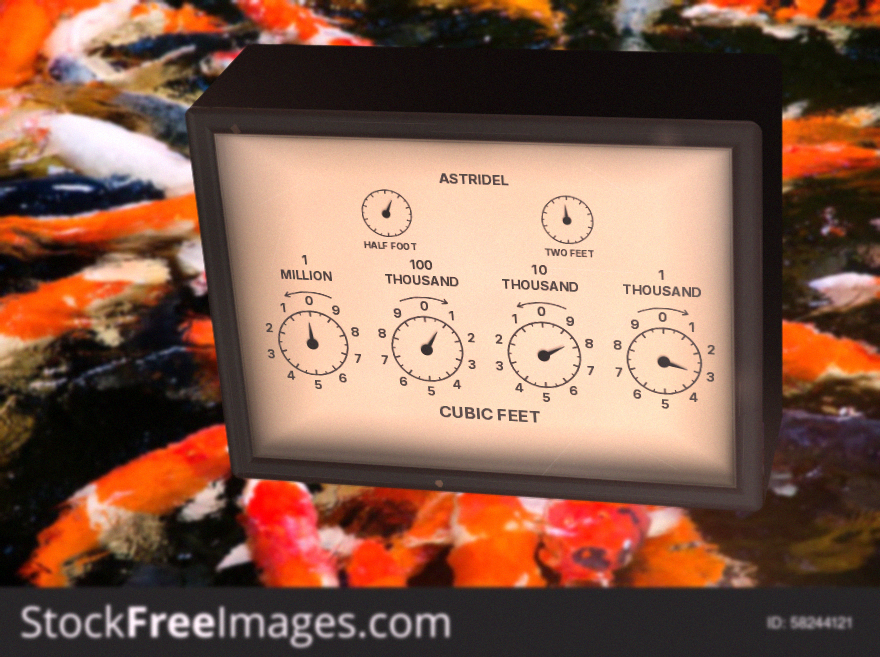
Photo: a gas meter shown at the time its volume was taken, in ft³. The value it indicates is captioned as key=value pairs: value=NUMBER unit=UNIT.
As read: value=8300 unit=ft³
